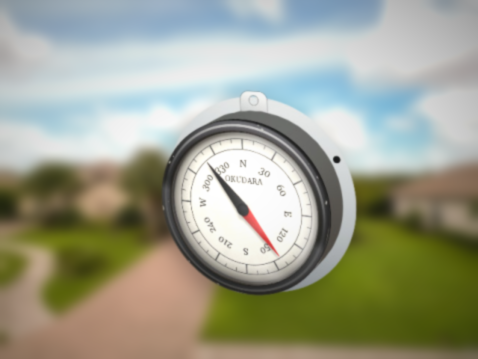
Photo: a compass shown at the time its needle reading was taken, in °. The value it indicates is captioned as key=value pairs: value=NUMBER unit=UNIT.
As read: value=140 unit=°
